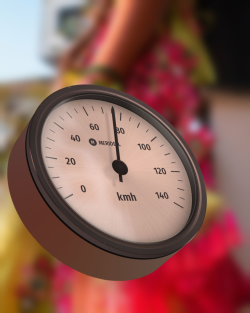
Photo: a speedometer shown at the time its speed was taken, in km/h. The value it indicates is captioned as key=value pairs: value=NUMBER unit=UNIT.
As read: value=75 unit=km/h
